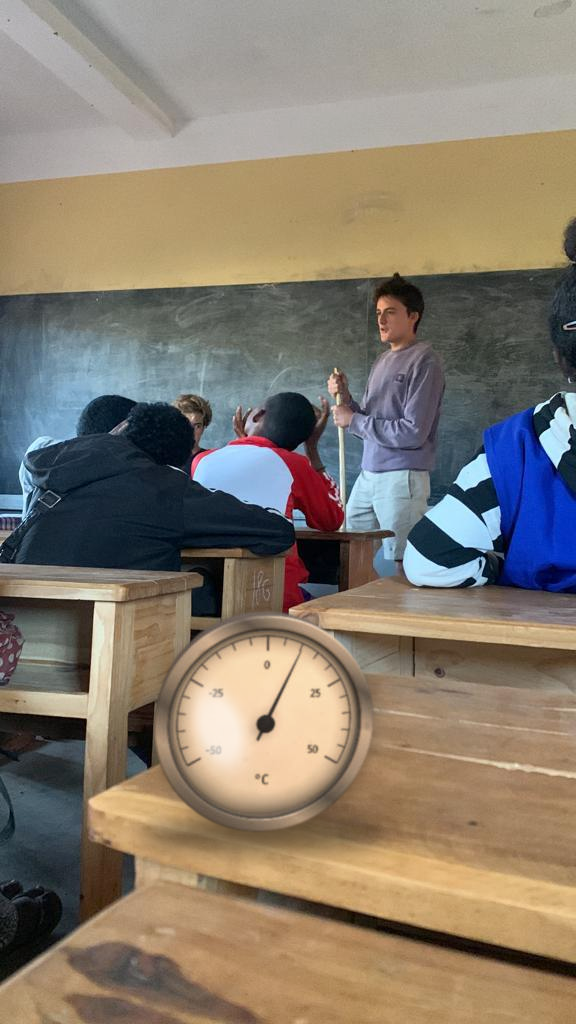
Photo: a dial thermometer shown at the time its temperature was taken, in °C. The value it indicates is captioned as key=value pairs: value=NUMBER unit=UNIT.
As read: value=10 unit=°C
